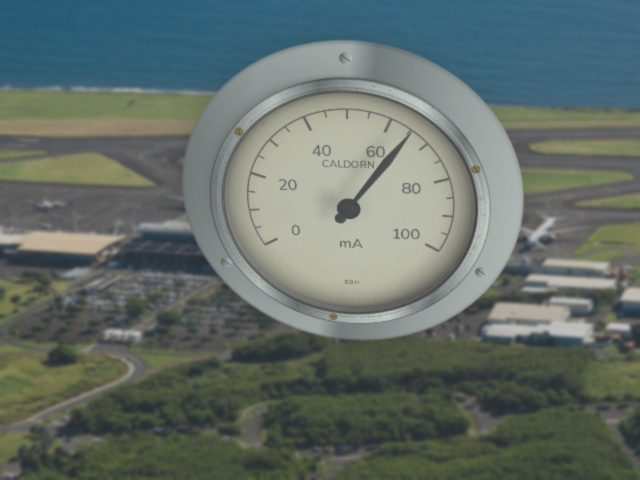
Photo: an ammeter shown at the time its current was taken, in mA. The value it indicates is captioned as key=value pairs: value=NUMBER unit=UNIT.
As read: value=65 unit=mA
